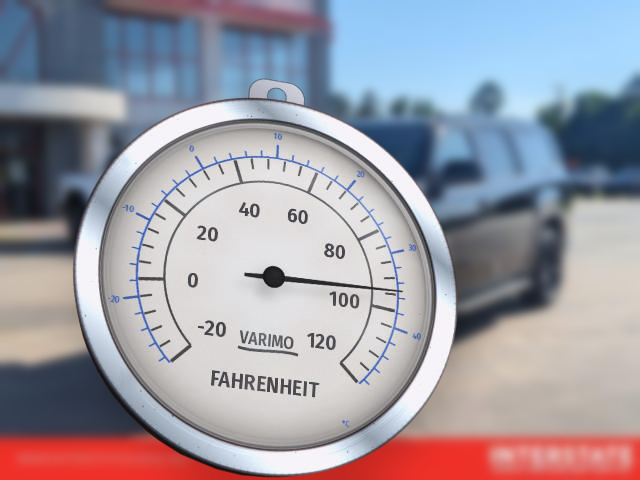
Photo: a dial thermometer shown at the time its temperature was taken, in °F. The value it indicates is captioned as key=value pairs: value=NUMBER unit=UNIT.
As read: value=96 unit=°F
